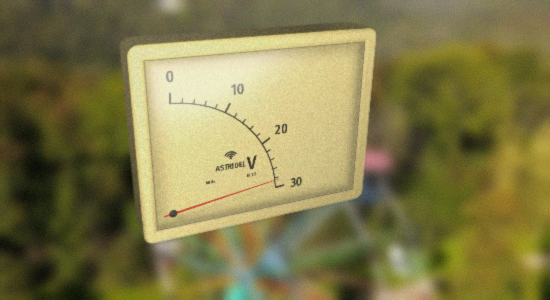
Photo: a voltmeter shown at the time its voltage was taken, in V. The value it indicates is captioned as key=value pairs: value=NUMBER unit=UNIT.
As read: value=28 unit=V
